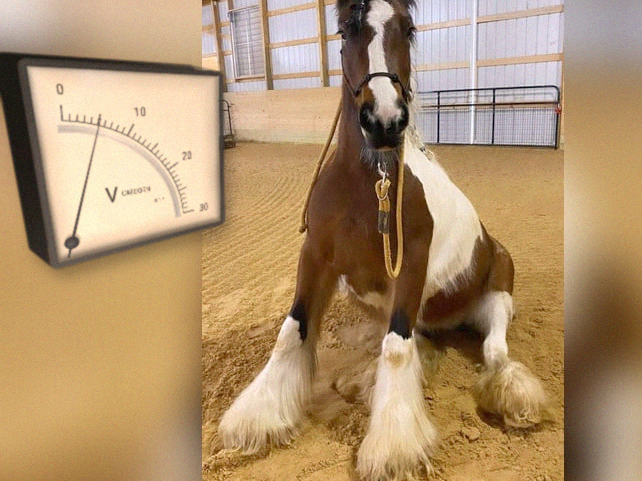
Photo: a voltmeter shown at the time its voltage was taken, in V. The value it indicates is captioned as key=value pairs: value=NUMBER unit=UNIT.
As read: value=5 unit=V
